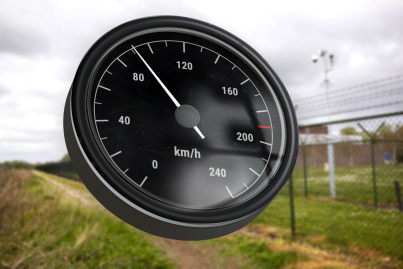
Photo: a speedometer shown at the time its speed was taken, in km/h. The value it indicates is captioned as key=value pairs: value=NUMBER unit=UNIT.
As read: value=90 unit=km/h
